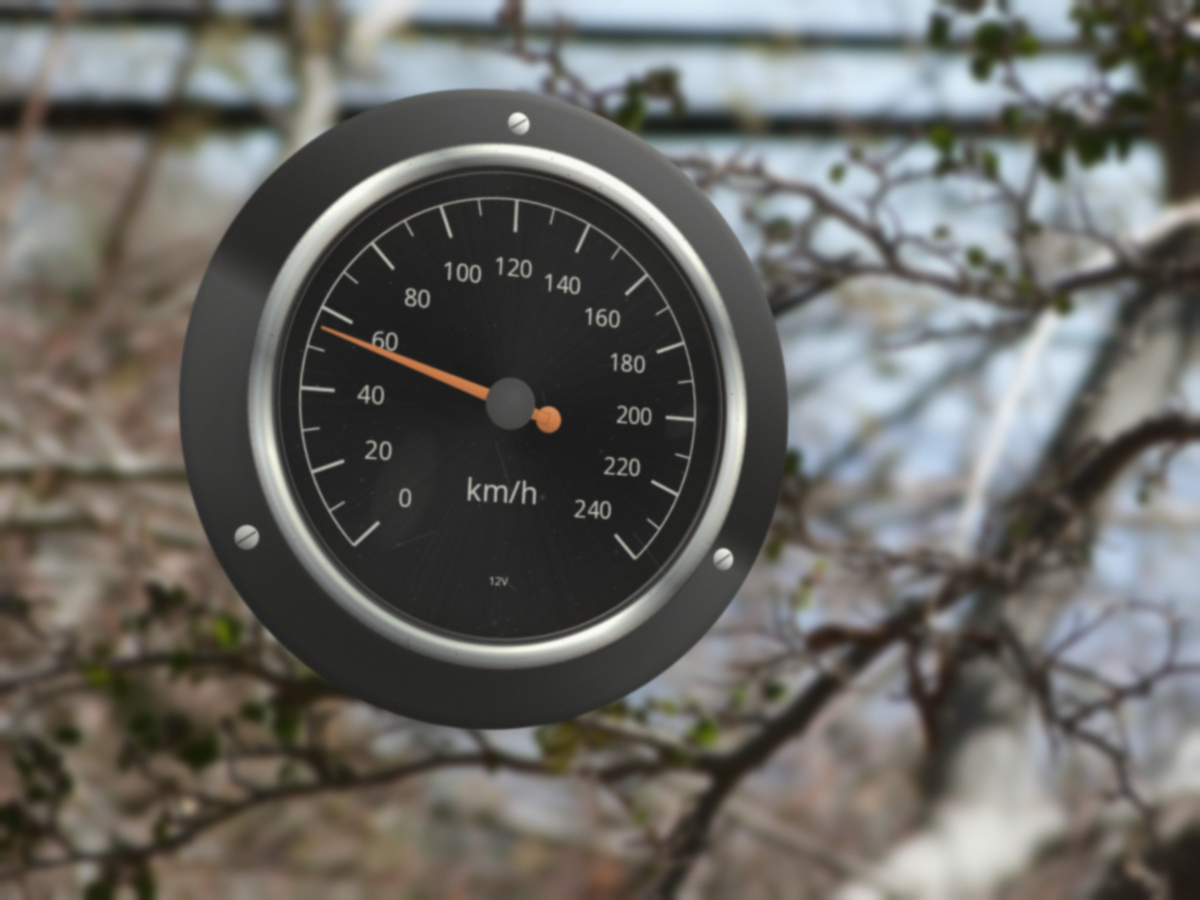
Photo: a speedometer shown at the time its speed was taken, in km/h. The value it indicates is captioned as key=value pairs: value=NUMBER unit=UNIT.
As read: value=55 unit=km/h
